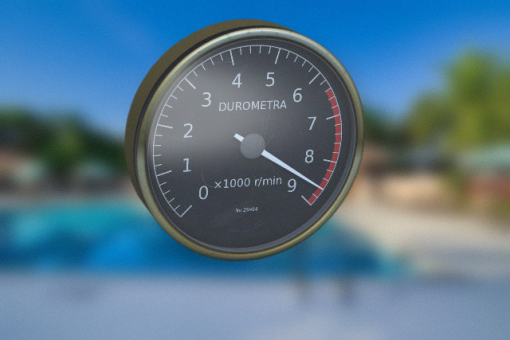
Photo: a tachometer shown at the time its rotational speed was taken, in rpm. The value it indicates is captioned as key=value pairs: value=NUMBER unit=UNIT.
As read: value=8600 unit=rpm
